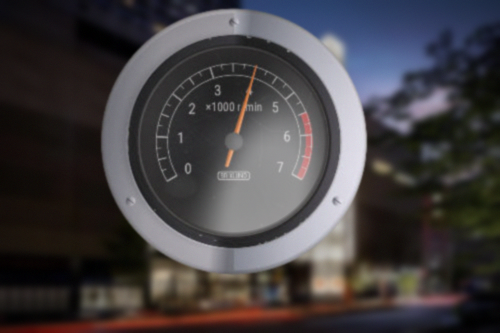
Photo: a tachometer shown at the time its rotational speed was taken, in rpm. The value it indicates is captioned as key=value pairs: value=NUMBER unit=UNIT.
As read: value=4000 unit=rpm
